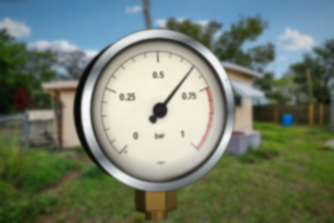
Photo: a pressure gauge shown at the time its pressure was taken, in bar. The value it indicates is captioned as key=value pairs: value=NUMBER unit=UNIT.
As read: value=0.65 unit=bar
